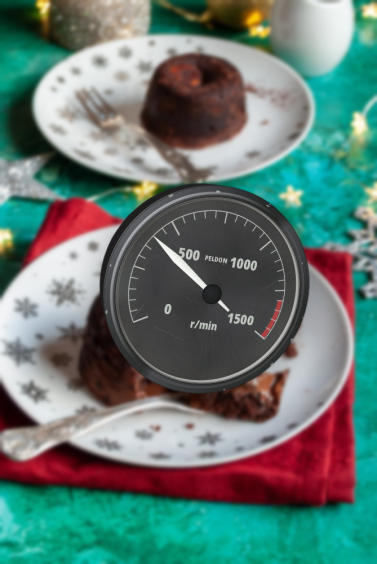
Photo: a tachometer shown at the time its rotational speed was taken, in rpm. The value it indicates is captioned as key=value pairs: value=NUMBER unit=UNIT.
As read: value=400 unit=rpm
